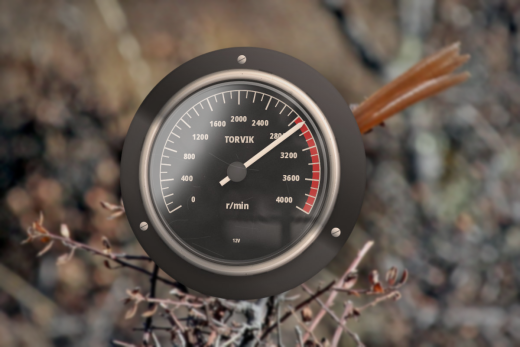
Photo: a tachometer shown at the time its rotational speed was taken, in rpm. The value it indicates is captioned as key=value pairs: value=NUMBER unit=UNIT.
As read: value=2900 unit=rpm
